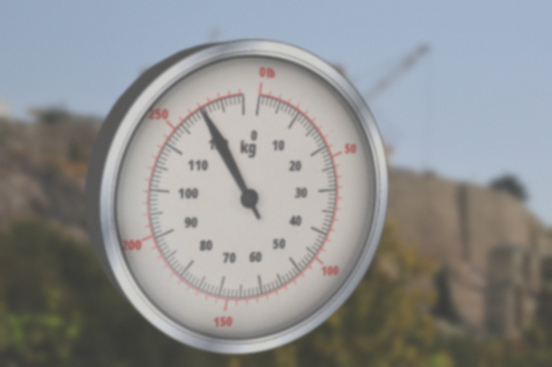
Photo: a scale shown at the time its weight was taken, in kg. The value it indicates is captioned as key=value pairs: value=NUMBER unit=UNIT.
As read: value=120 unit=kg
